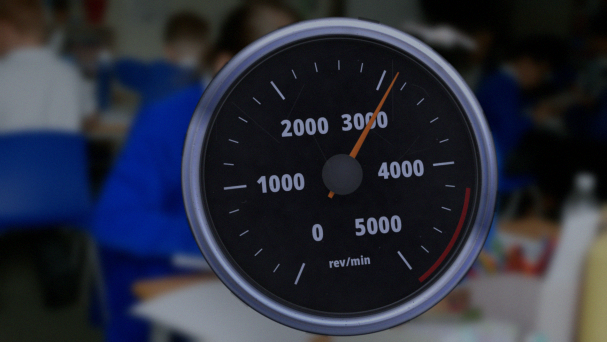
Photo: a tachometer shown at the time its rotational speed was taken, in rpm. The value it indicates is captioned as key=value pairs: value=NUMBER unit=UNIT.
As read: value=3100 unit=rpm
